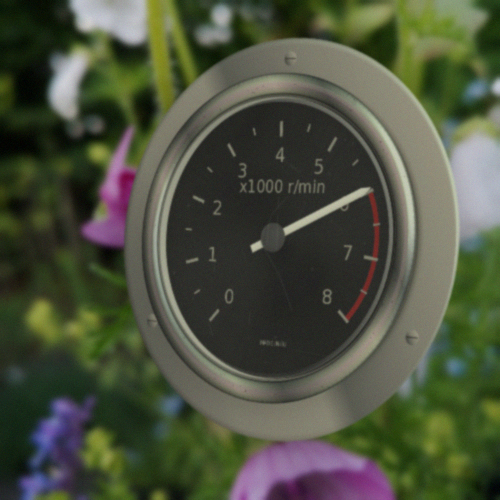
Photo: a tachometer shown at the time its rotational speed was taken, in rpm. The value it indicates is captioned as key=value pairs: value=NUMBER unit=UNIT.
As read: value=6000 unit=rpm
